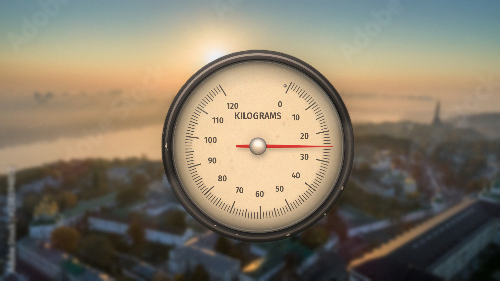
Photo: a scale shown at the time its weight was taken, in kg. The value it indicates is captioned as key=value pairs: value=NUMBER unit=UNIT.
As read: value=25 unit=kg
